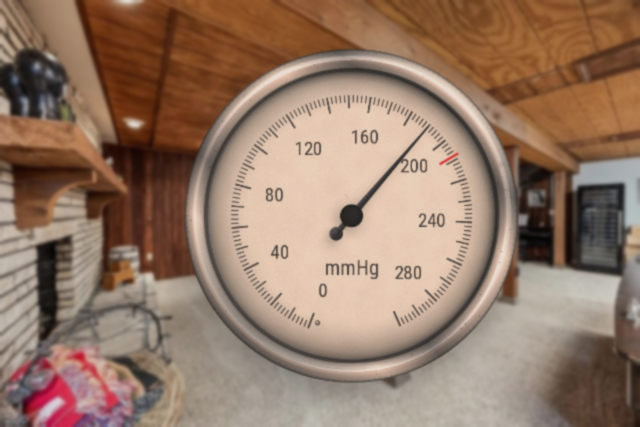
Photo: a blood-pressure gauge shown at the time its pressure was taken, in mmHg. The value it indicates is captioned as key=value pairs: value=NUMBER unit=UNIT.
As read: value=190 unit=mmHg
